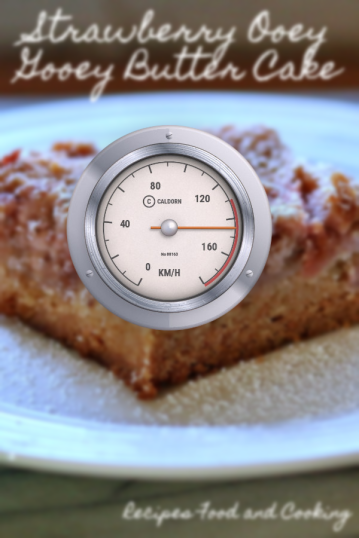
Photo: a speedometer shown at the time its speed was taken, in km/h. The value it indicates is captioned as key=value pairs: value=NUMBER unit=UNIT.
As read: value=145 unit=km/h
